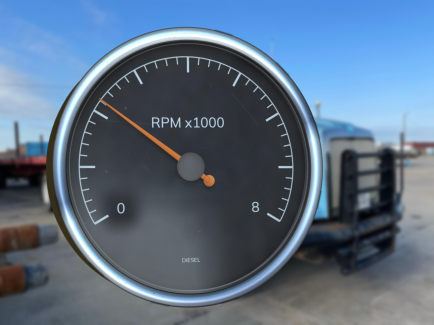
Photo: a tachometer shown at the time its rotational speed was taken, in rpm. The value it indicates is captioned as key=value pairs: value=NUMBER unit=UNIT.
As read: value=2200 unit=rpm
